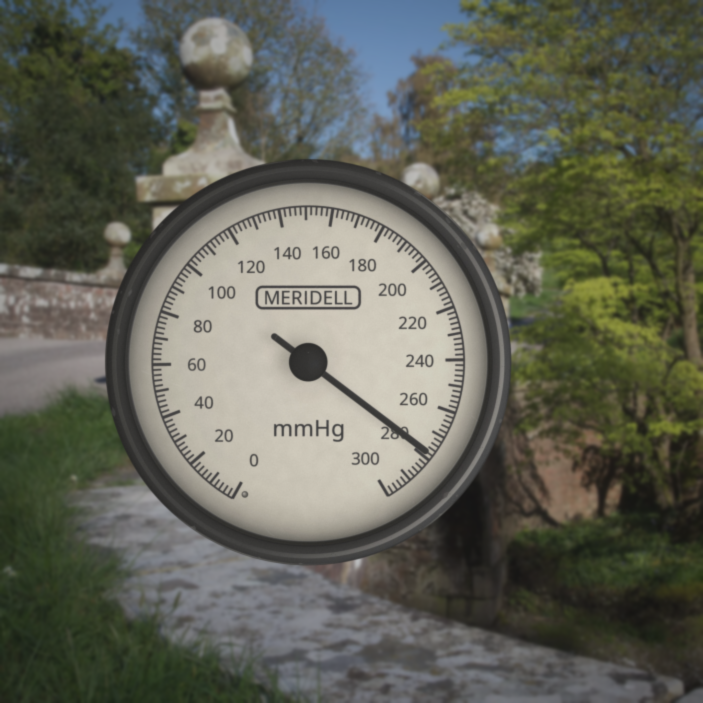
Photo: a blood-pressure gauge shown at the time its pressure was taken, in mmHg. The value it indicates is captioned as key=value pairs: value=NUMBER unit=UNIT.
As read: value=278 unit=mmHg
